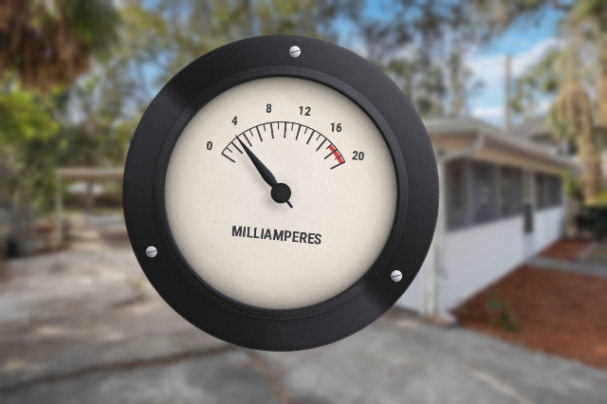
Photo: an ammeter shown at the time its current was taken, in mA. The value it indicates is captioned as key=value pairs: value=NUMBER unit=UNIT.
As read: value=3 unit=mA
